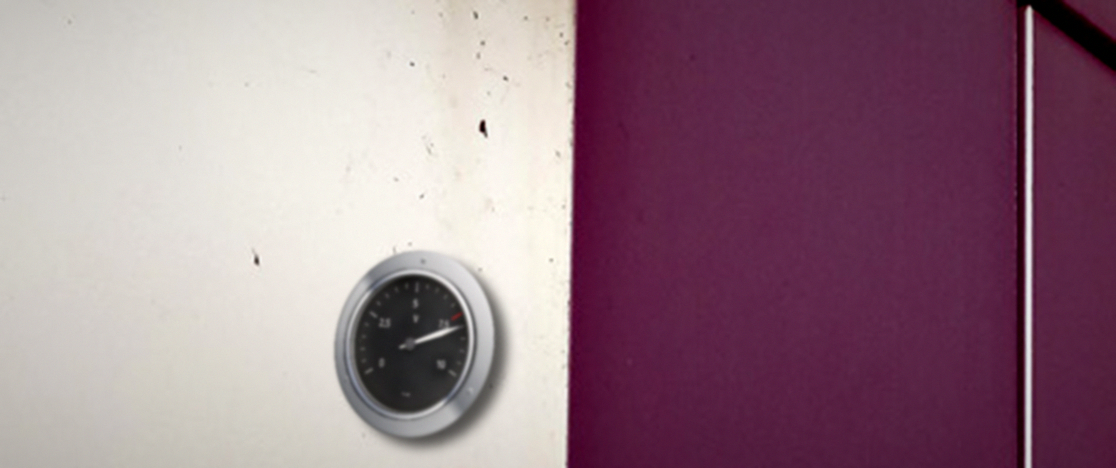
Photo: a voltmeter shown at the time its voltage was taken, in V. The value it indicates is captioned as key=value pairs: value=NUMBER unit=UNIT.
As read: value=8 unit=V
